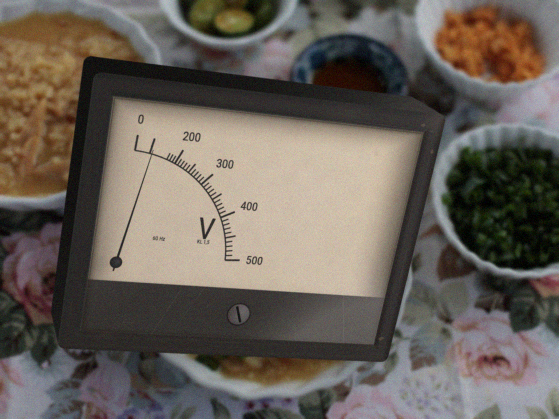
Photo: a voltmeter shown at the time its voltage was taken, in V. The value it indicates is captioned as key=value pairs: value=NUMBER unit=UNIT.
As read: value=100 unit=V
